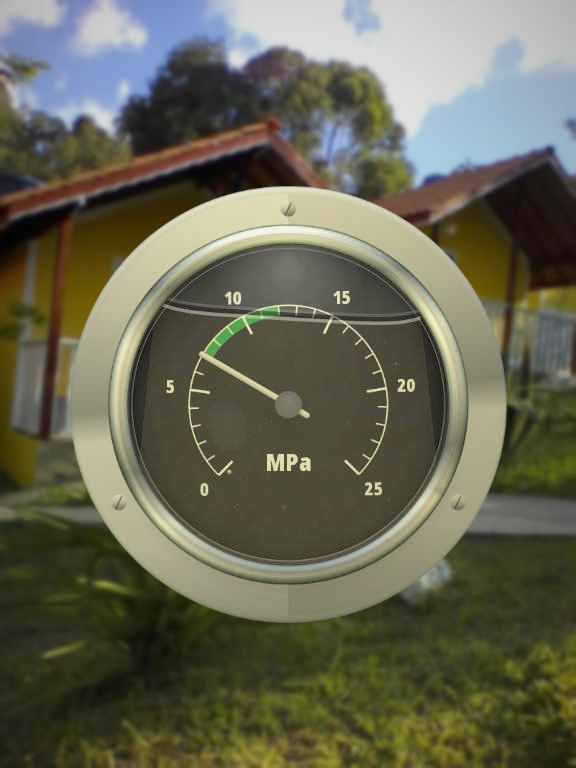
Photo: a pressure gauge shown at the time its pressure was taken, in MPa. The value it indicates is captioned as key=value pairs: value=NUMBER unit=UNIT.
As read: value=7 unit=MPa
